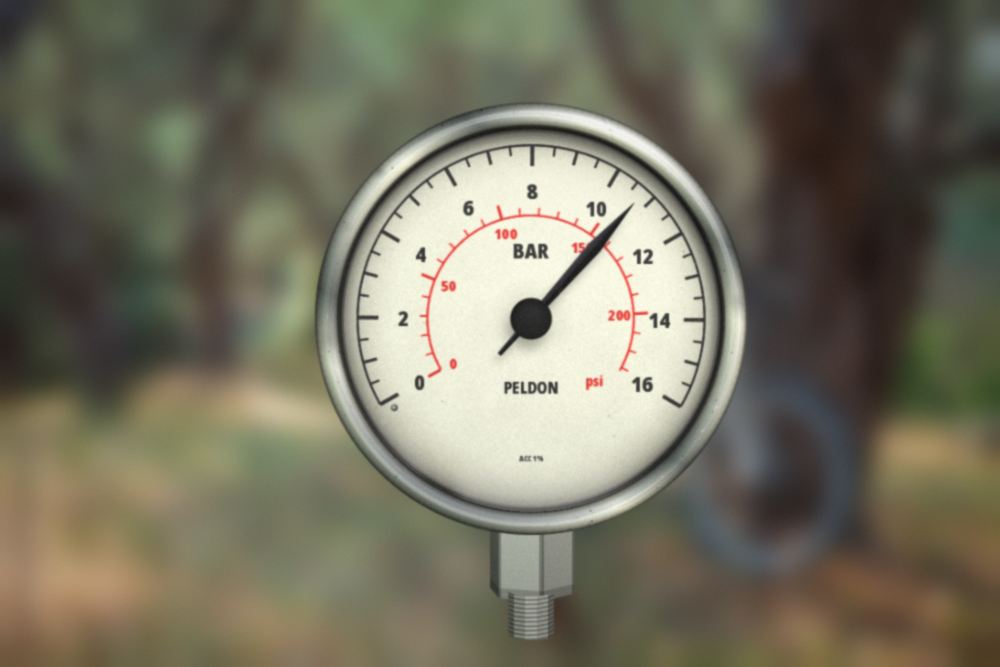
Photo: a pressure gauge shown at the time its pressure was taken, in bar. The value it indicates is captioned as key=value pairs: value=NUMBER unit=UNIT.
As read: value=10.75 unit=bar
